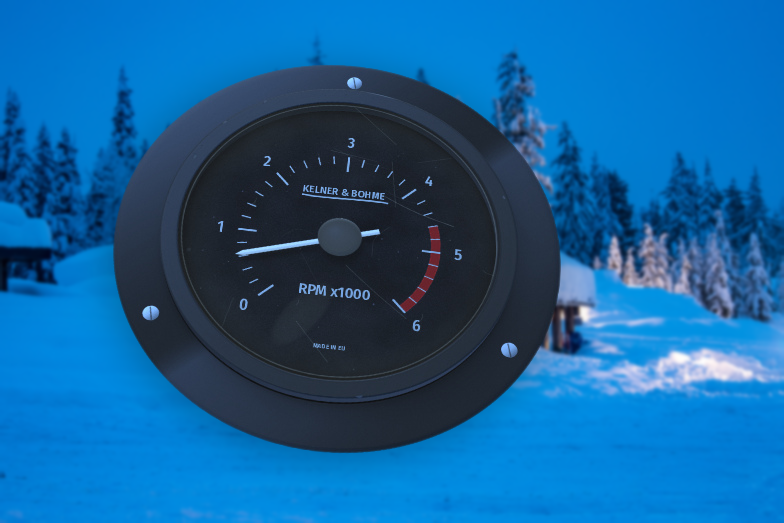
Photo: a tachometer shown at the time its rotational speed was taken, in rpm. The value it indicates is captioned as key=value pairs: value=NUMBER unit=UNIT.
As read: value=600 unit=rpm
